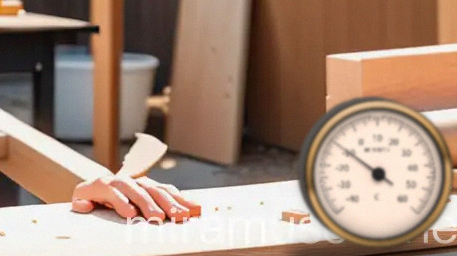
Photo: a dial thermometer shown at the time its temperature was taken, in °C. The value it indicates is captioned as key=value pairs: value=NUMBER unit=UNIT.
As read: value=-10 unit=°C
